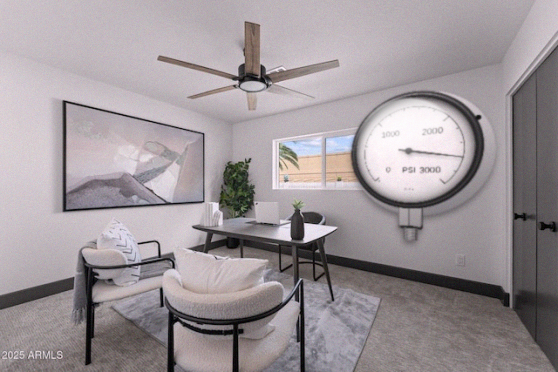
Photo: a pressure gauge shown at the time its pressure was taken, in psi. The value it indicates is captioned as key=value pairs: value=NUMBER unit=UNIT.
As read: value=2600 unit=psi
